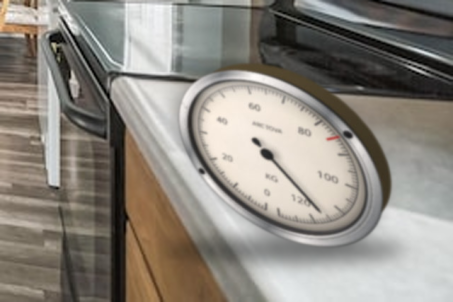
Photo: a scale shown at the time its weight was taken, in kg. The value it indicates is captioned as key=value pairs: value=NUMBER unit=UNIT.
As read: value=115 unit=kg
